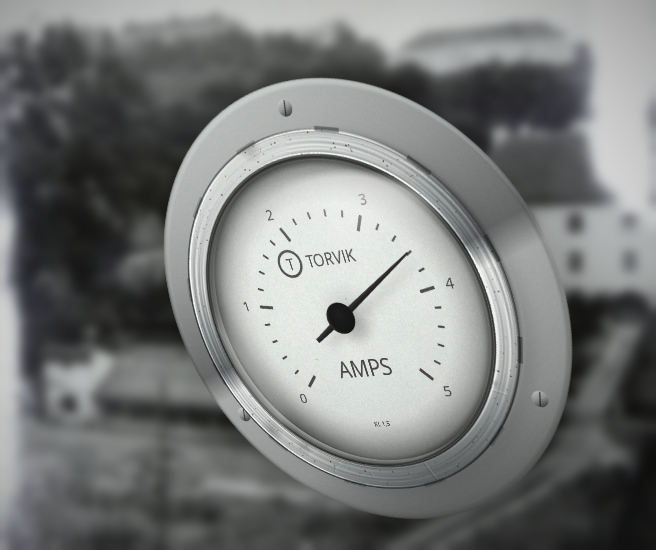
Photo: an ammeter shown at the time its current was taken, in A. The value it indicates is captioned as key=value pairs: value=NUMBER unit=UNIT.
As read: value=3.6 unit=A
